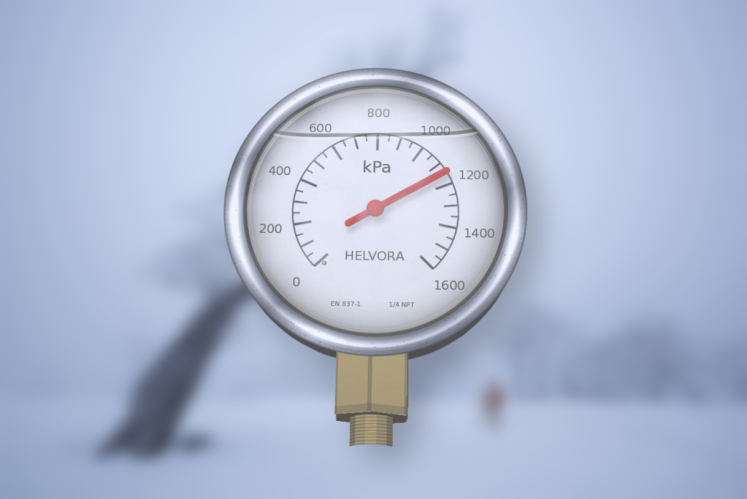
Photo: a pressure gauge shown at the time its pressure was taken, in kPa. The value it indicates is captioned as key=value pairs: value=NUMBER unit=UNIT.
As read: value=1150 unit=kPa
